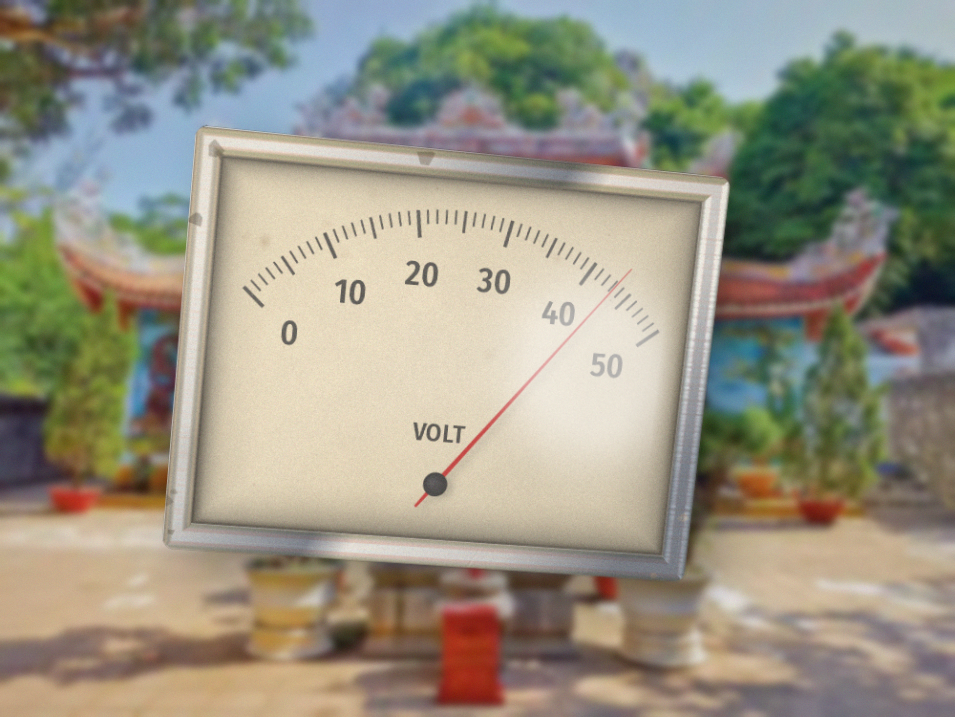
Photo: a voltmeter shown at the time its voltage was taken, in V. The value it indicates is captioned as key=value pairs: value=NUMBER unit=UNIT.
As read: value=43 unit=V
